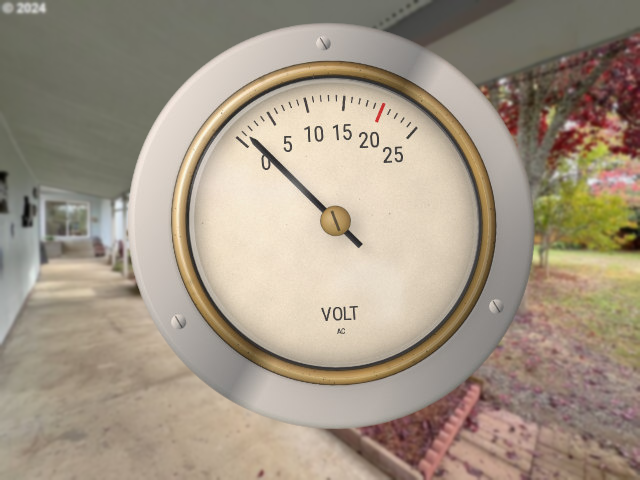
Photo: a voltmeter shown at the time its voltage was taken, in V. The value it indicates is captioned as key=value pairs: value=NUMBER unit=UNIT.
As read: value=1 unit=V
